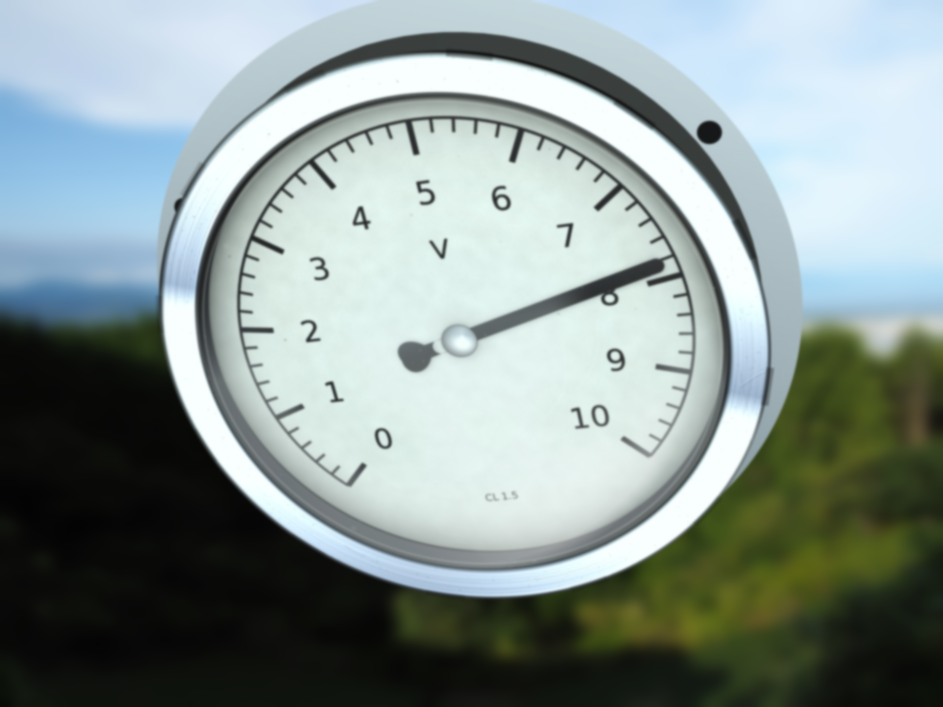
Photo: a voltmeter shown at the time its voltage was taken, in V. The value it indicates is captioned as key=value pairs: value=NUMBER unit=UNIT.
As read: value=7.8 unit=V
